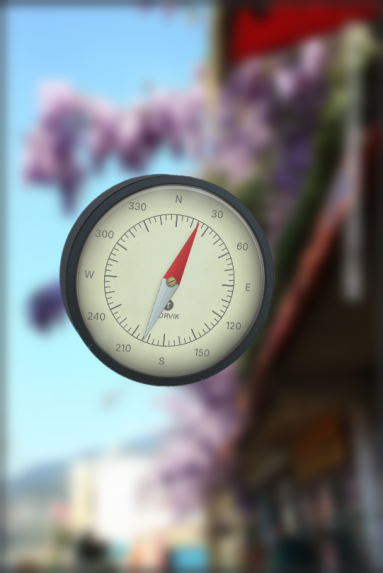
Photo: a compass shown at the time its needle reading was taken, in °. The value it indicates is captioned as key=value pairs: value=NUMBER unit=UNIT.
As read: value=20 unit=°
